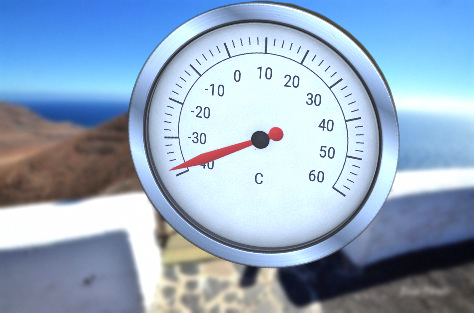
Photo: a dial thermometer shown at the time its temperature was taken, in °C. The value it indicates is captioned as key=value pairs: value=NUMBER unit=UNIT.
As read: value=-38 unit=°C
